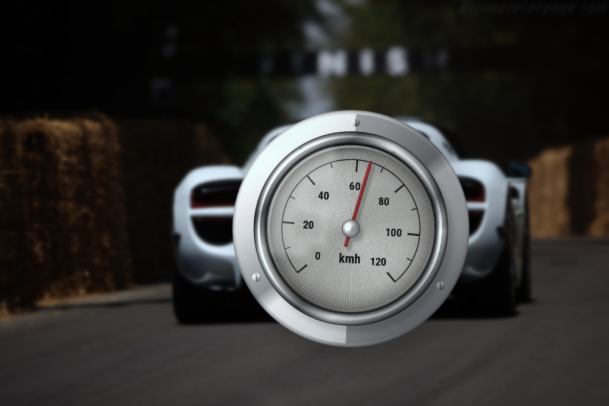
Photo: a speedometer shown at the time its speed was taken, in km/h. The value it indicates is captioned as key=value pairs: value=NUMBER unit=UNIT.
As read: value=65 unit=km/h
